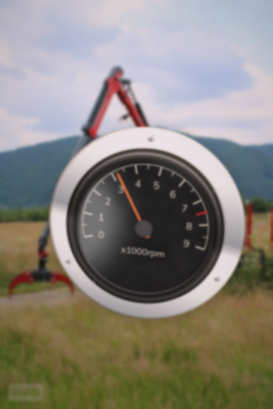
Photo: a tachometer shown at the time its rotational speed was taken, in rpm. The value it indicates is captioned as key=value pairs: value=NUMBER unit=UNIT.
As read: value=3250 unit=rpm
